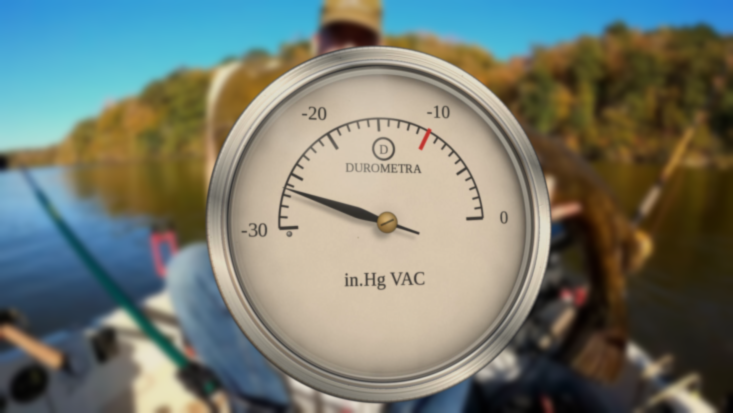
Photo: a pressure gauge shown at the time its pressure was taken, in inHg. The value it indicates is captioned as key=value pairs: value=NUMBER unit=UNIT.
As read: value=-26.5 unit=inHg
